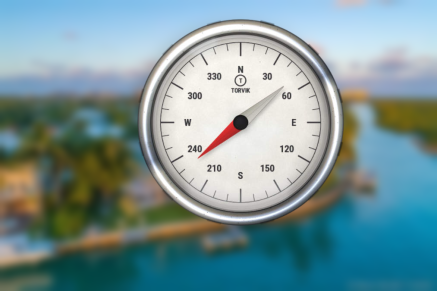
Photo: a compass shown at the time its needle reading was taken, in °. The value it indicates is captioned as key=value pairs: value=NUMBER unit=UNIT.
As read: value=230 unit=°
